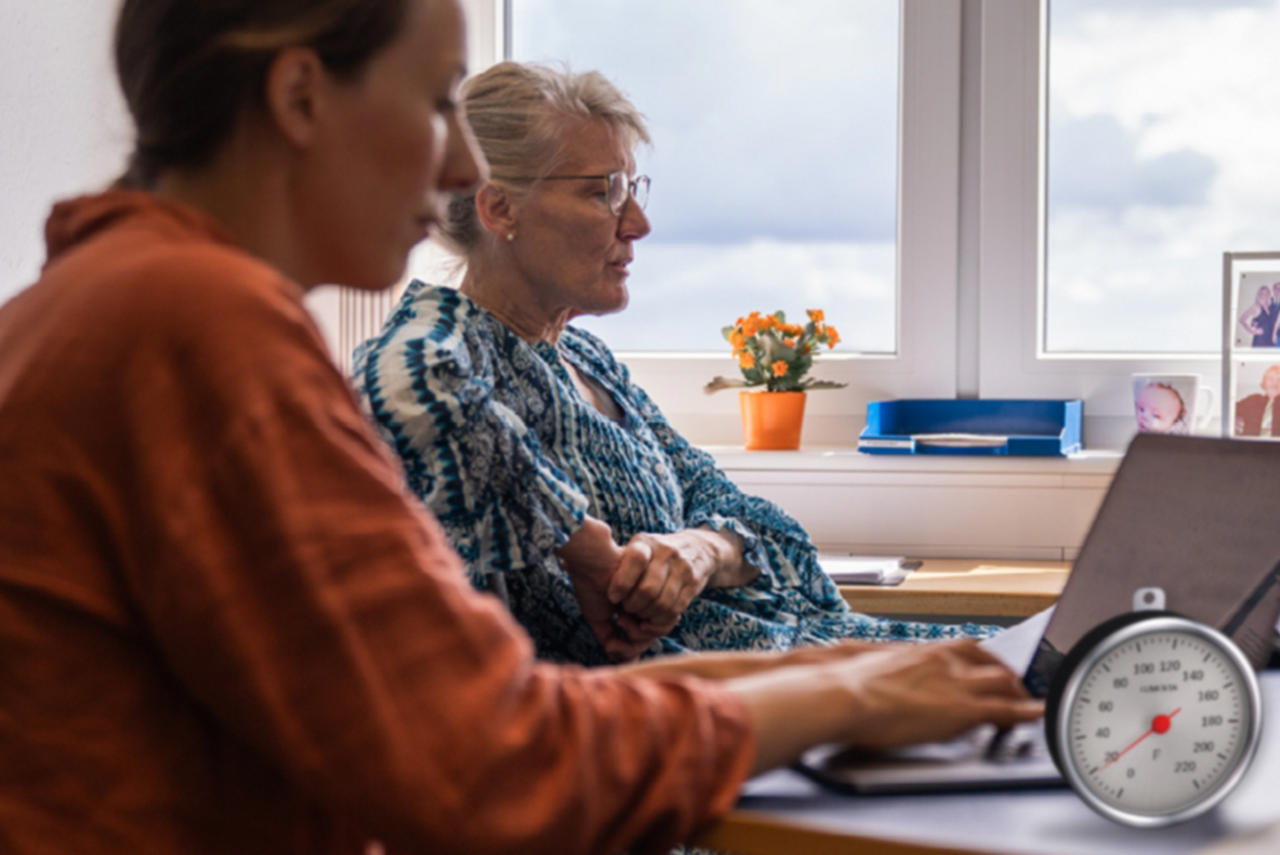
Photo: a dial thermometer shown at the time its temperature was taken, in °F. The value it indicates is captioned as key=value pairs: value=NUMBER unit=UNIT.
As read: value=20 unit=°F
